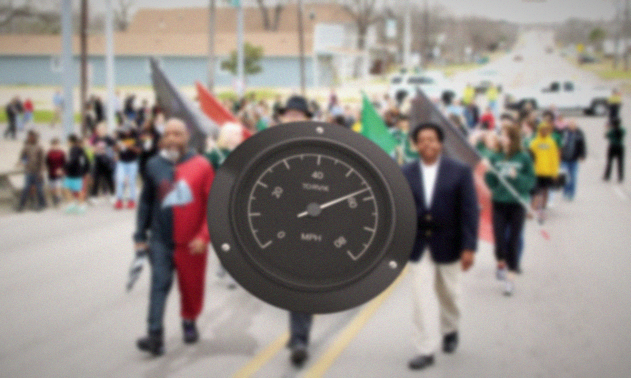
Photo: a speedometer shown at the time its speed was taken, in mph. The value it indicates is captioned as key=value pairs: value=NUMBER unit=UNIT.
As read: value=57.5 unit=mph
